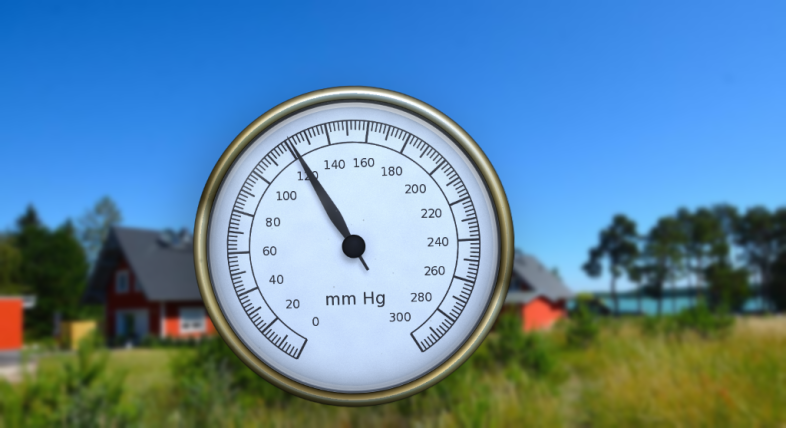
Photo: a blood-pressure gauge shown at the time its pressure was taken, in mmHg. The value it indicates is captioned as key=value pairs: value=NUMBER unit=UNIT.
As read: value=122 unit=mmHg
